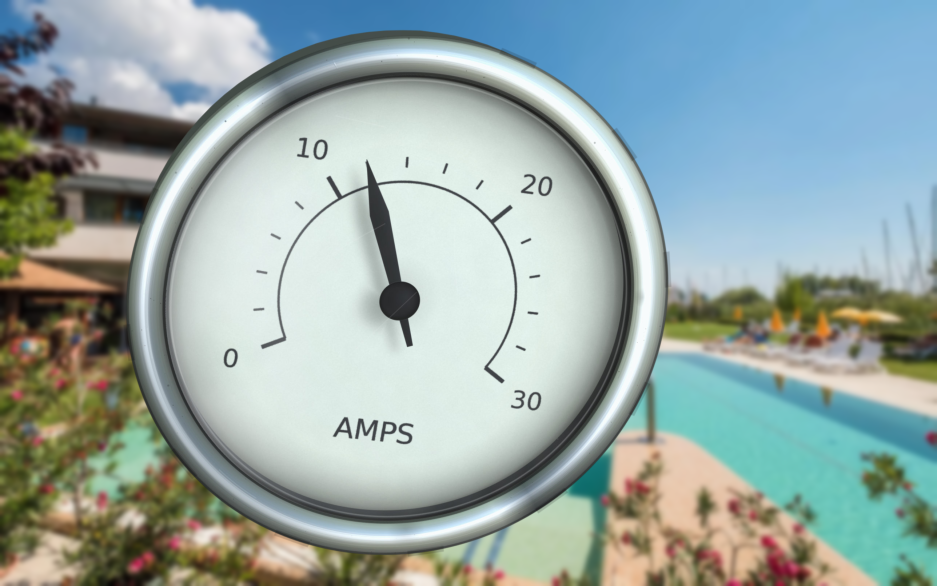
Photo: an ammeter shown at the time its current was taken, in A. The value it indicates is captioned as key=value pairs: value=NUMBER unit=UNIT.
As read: value=12 unit=A
